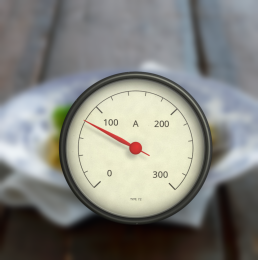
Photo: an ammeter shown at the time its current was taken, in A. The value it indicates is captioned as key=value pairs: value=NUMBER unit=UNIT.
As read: value=80 unit=A
